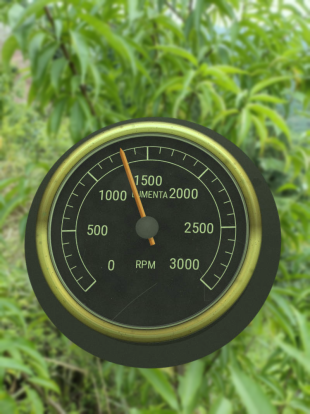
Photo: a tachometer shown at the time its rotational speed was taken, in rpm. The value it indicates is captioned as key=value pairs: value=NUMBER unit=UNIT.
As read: value=1300 unit=rpm
